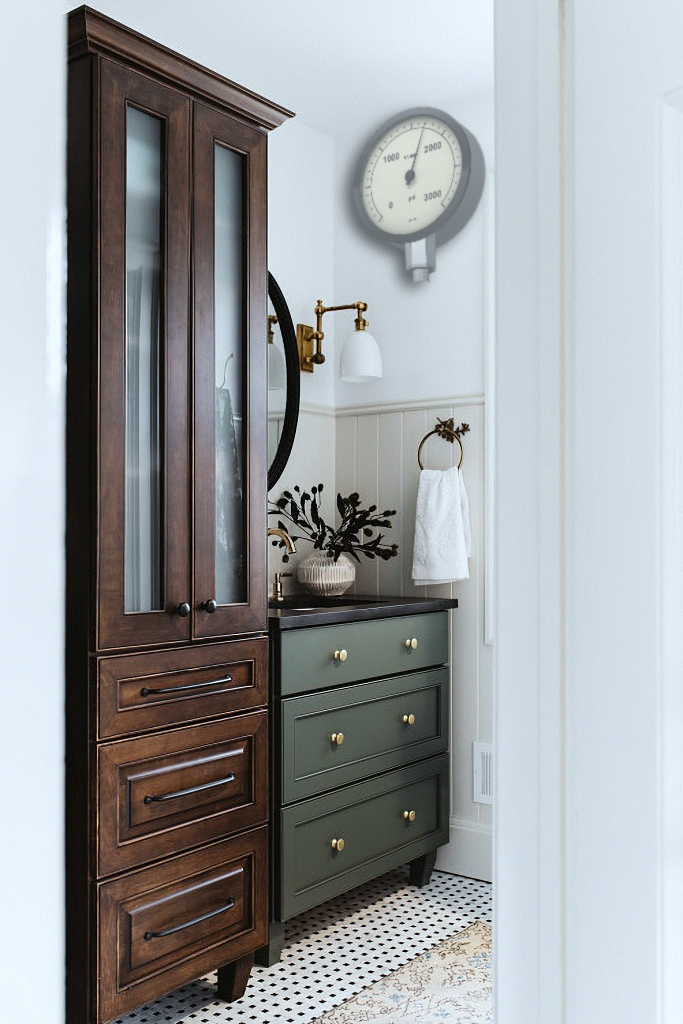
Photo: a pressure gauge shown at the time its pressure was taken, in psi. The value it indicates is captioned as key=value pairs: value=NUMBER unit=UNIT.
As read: value=1700 unit=psi
